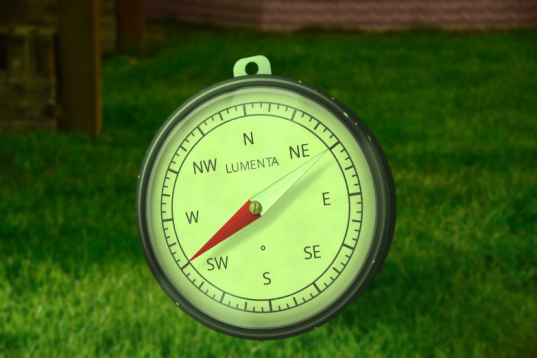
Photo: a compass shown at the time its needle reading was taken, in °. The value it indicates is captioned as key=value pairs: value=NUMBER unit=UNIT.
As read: value=240 unit=°
